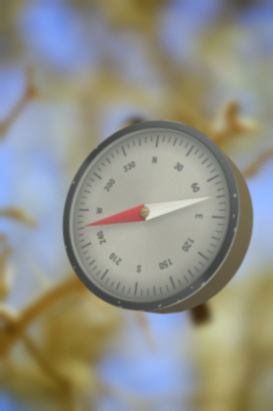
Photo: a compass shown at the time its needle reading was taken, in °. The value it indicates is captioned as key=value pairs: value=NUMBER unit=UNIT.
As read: value=255 unit=°
